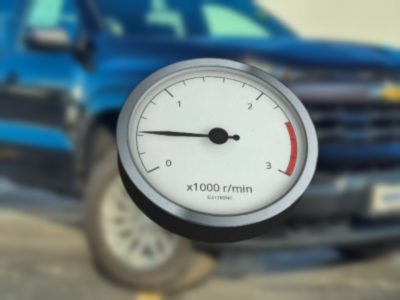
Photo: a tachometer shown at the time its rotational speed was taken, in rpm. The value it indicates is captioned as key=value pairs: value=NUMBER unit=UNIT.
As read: value=400 unit=rpm
